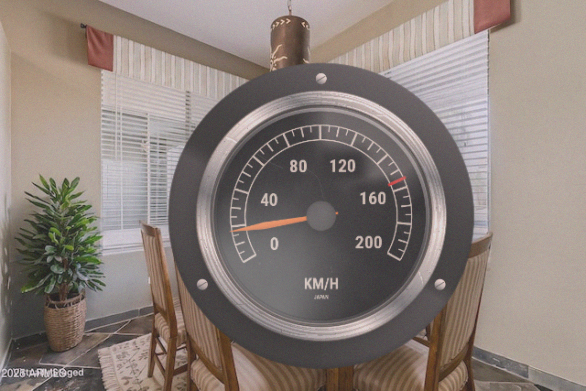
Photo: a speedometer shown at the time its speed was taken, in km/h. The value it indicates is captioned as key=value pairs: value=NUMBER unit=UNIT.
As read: value=17.5 unit=km/h
